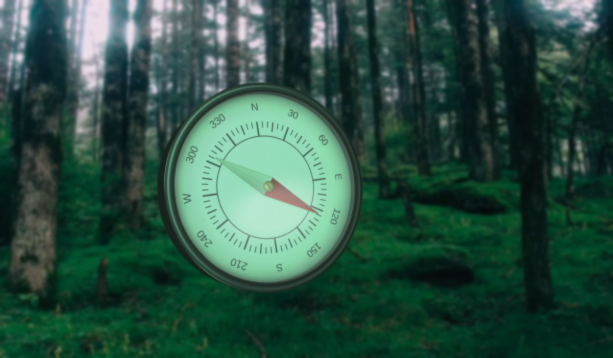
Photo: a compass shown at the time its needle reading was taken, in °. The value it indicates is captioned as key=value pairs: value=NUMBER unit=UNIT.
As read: value=125 unit=°
